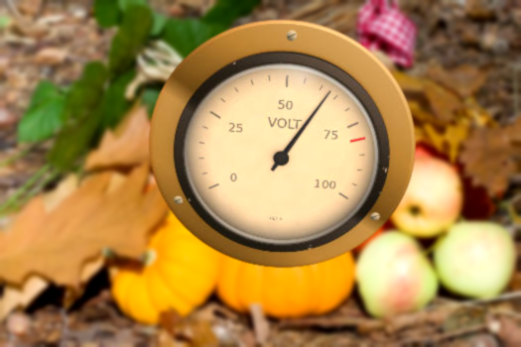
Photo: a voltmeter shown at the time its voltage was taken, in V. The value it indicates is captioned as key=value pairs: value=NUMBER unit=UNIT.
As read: value=62.5 unit=V
